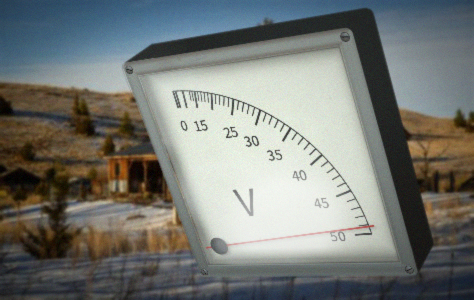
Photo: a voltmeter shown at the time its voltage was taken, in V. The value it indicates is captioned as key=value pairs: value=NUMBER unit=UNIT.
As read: value=49 unit=V
